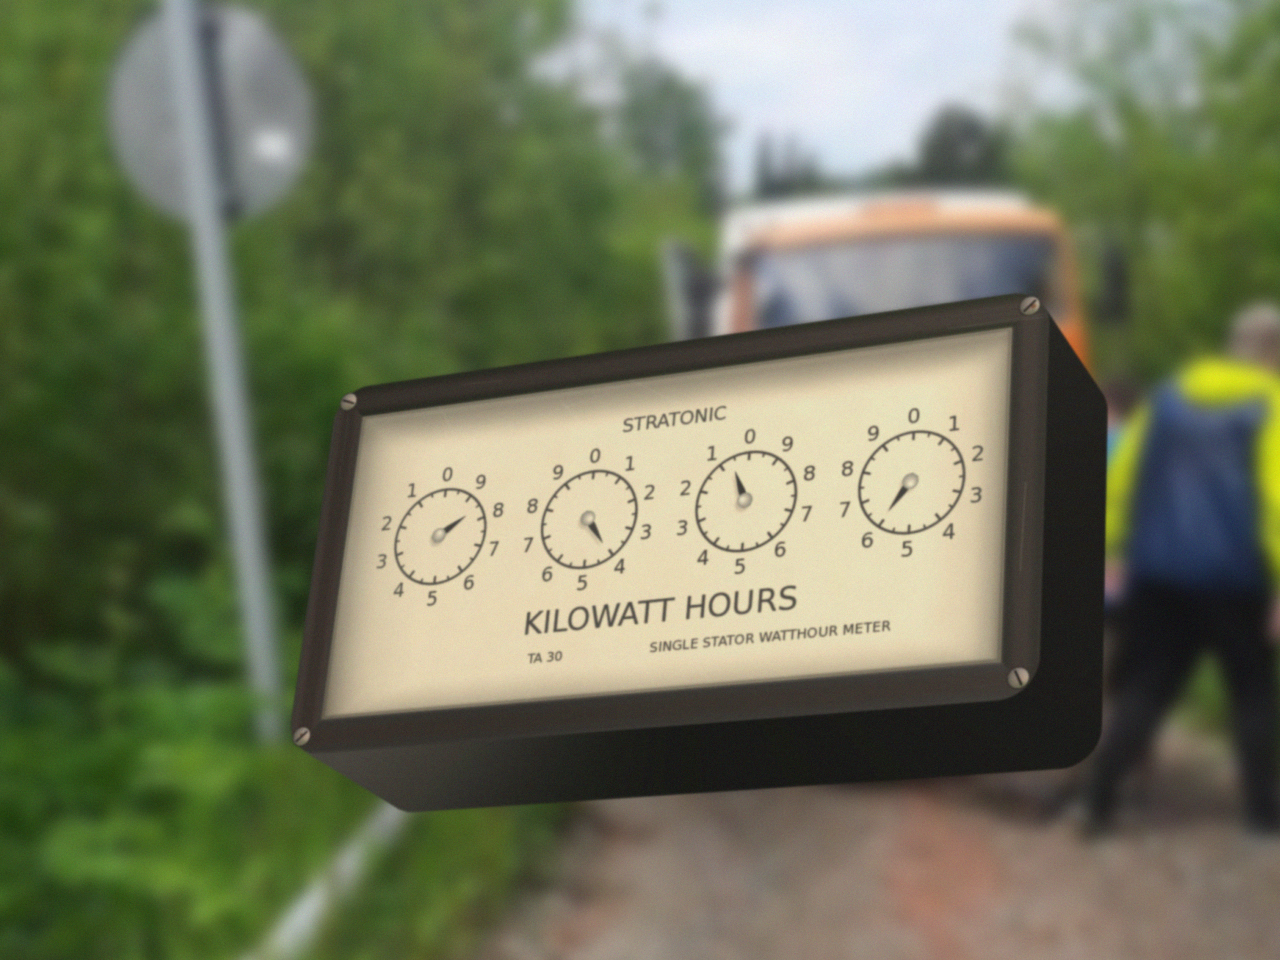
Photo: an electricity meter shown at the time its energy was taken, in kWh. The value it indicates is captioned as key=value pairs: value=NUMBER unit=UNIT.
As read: value=8406 unit=kWh
